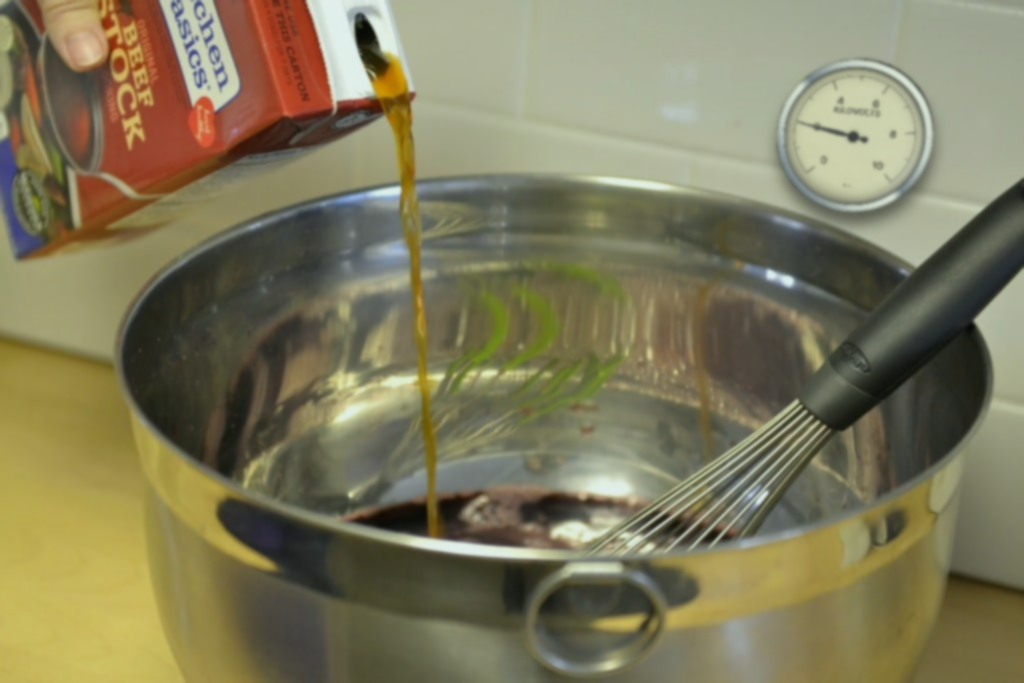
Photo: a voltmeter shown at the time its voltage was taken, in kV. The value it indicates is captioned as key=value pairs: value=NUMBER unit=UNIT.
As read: value=2 unit=kV
